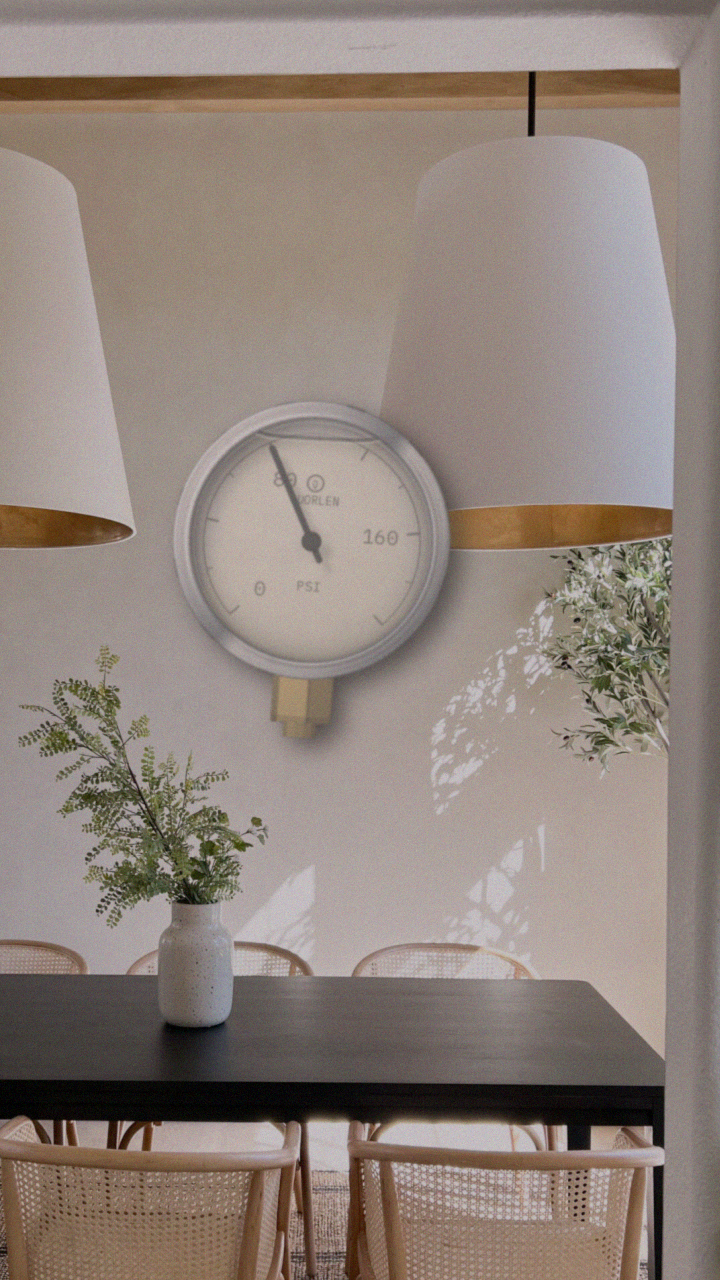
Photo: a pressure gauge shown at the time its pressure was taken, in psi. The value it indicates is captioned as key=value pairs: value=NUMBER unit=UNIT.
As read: value=80 unit=psi
